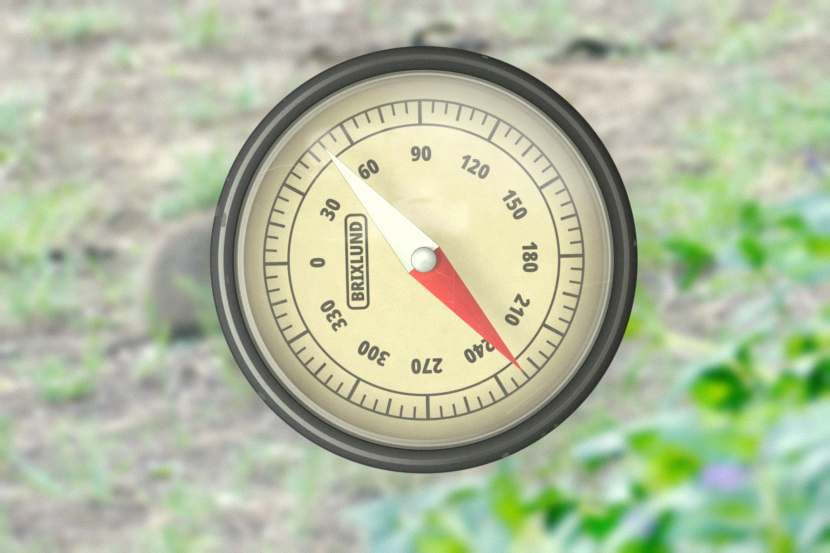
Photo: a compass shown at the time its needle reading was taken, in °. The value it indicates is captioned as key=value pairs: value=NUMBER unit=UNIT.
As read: value=230 unit=°
